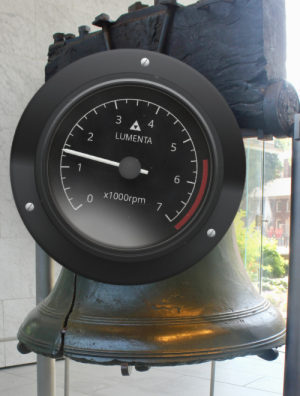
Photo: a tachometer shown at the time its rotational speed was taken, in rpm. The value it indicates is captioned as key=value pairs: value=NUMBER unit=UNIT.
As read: value=1375 unit=rpm
